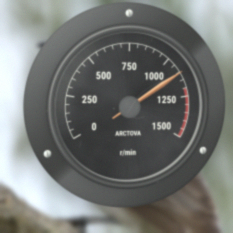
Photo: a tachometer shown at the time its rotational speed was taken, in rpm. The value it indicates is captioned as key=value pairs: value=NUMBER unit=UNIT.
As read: value=1100 unit=rpm
